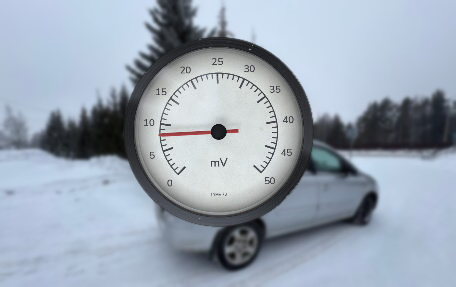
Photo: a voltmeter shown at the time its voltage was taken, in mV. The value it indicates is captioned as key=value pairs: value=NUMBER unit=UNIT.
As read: value=8 unit=mV
